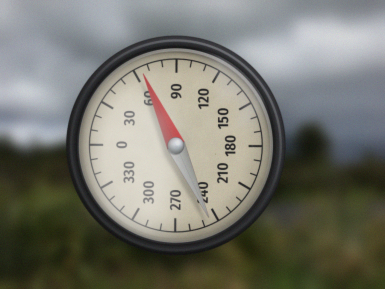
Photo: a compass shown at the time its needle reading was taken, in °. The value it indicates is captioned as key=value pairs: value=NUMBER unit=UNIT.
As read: value=65 unit=°
